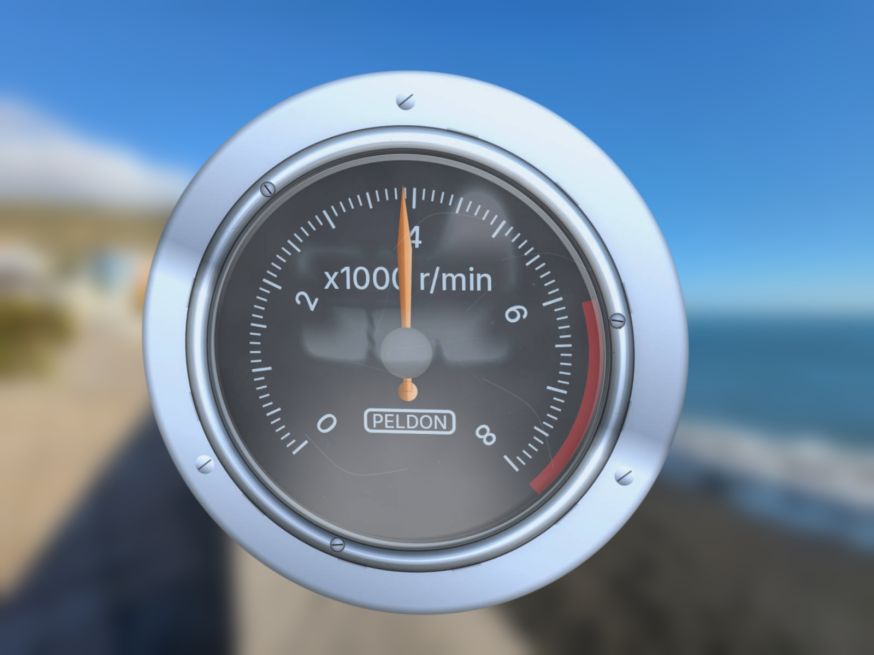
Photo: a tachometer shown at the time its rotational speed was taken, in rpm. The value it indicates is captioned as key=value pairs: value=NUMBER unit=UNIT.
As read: value=3900 unit=rpm
